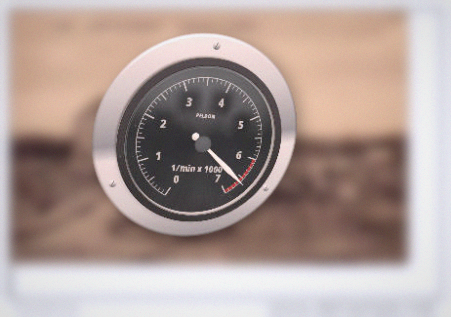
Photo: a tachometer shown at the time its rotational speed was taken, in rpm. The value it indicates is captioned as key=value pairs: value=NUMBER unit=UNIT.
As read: value=6600 unit=rpm
